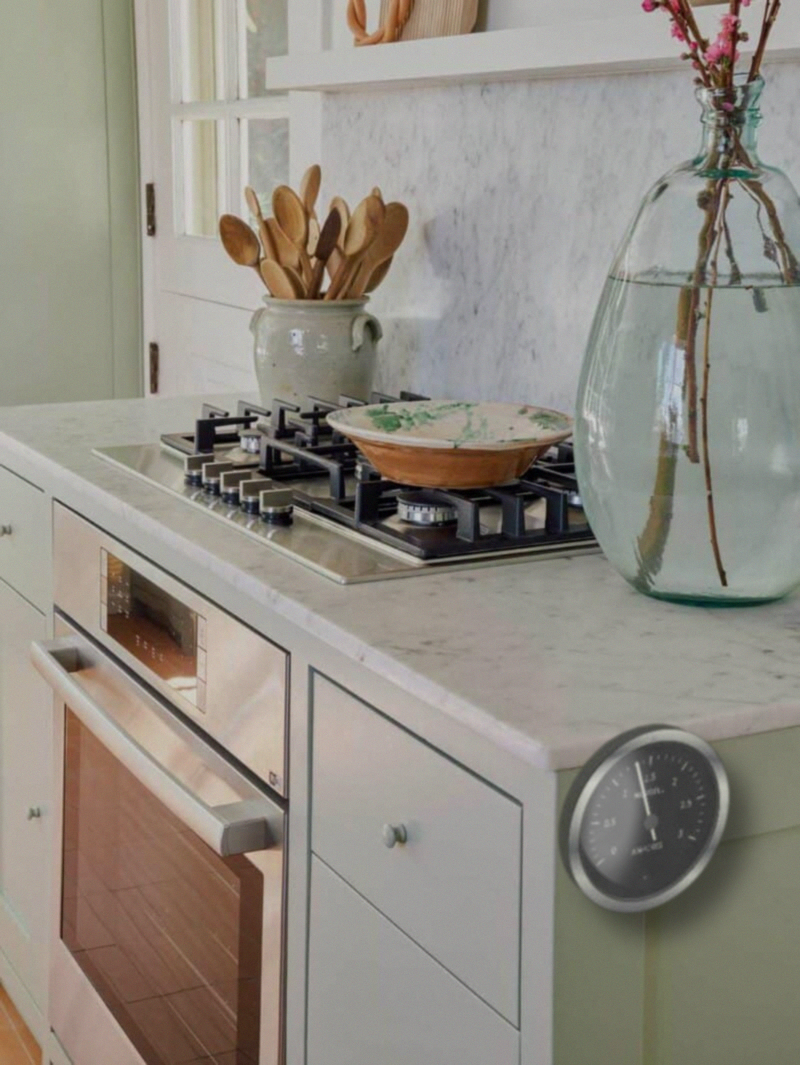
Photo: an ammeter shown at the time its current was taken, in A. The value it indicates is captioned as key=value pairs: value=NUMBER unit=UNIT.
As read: value=1.3 unit=A
